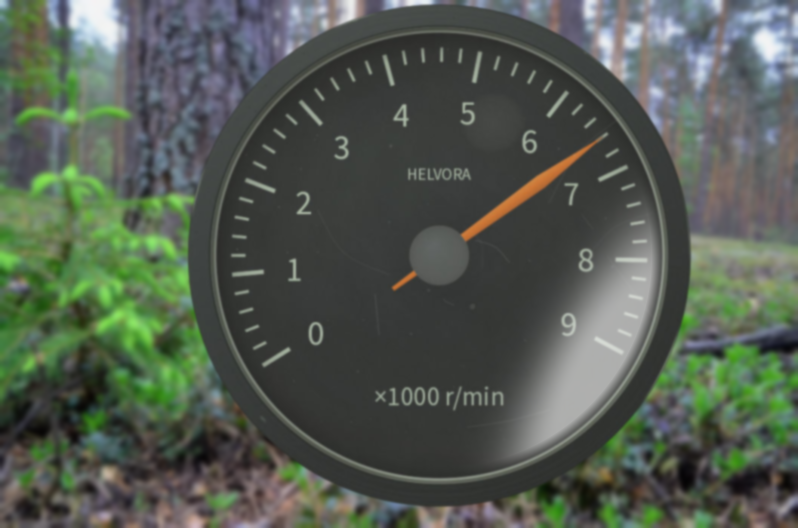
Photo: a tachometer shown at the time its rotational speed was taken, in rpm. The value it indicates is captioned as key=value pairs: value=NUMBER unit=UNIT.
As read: value=6600 unit=rpm
